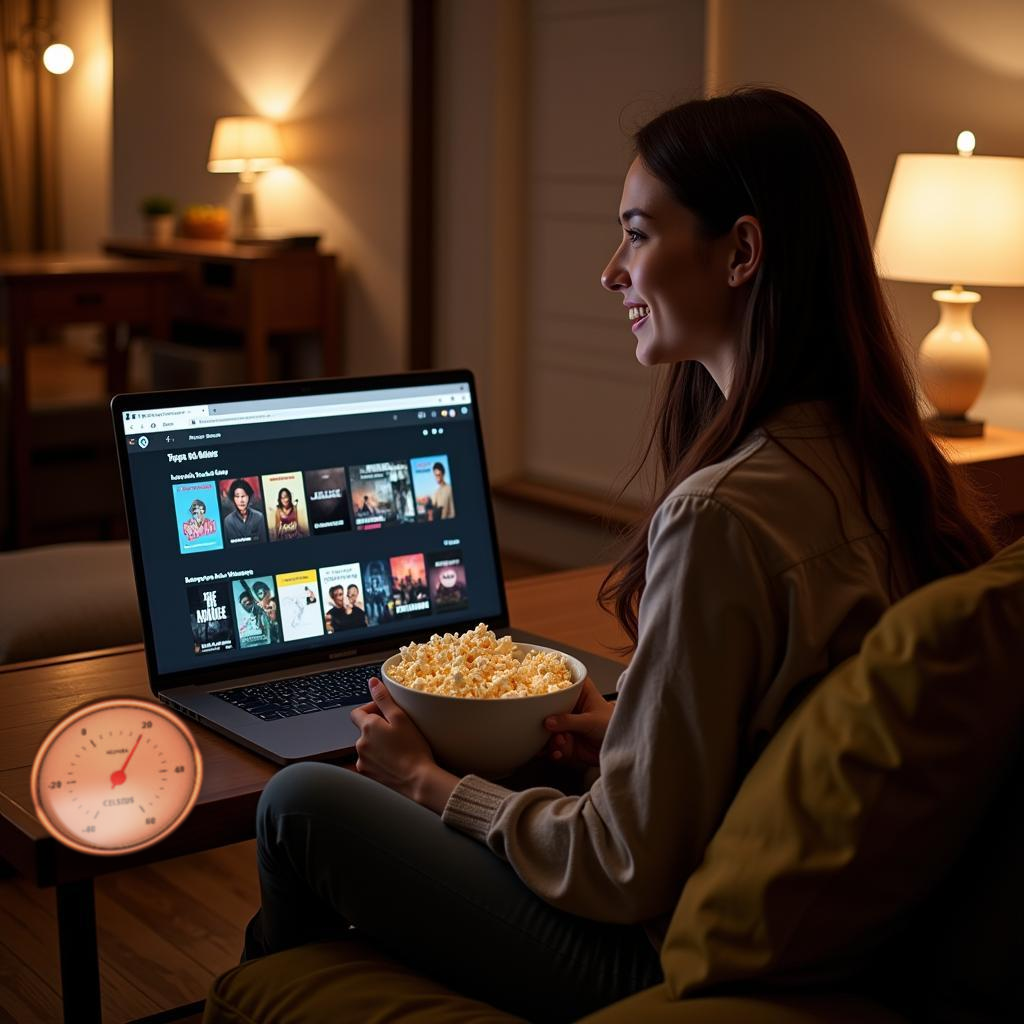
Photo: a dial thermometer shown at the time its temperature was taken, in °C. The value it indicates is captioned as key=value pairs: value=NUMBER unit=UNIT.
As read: value=20 unit=°C
